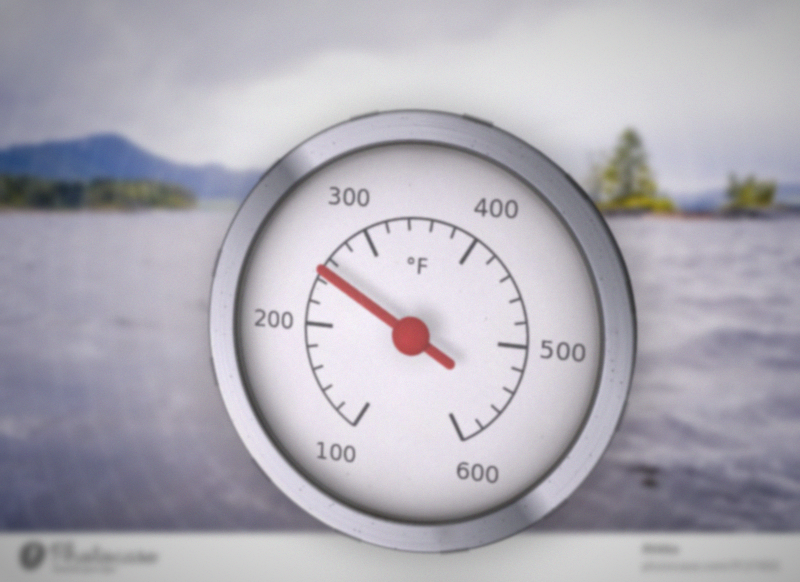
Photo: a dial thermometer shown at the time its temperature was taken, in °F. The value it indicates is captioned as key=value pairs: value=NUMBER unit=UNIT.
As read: value=250 unit=°F
